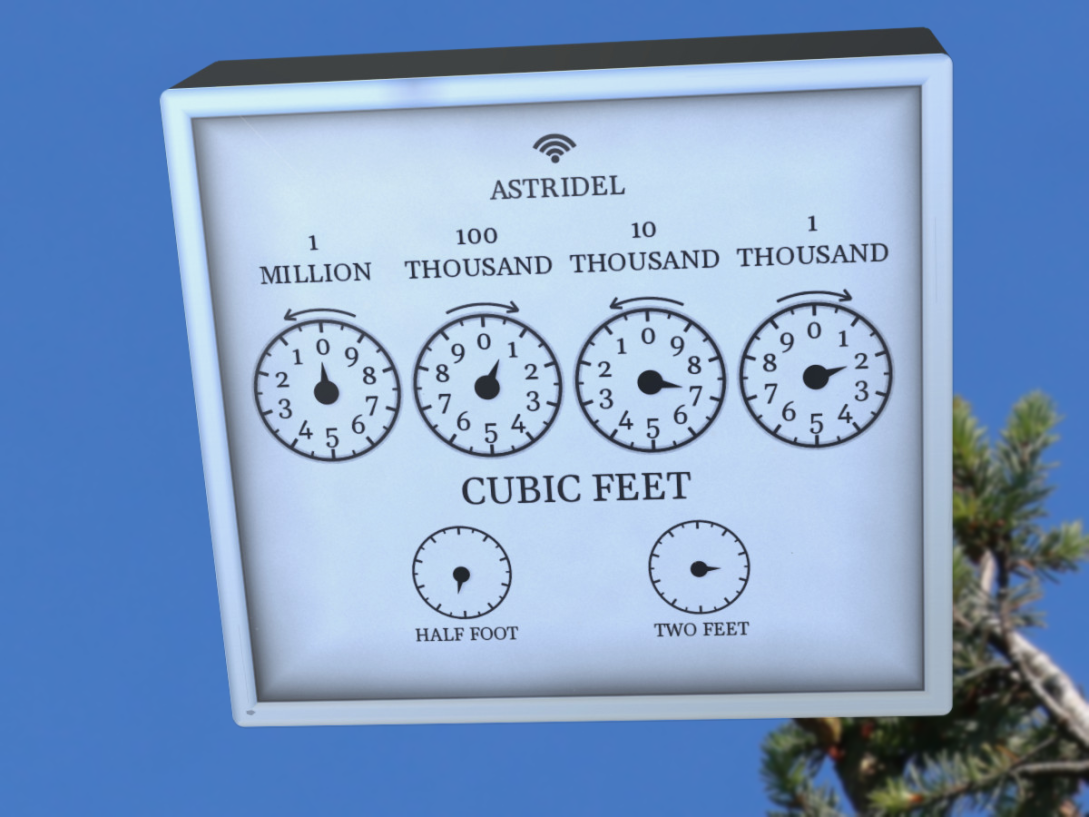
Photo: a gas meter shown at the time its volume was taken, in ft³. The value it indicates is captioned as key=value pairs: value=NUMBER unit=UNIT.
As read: value=7200 unit=ft³
